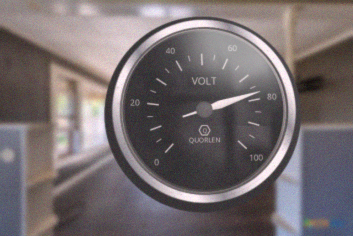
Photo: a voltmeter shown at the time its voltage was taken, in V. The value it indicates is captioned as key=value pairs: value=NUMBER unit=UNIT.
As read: value=77.5 unit=V
